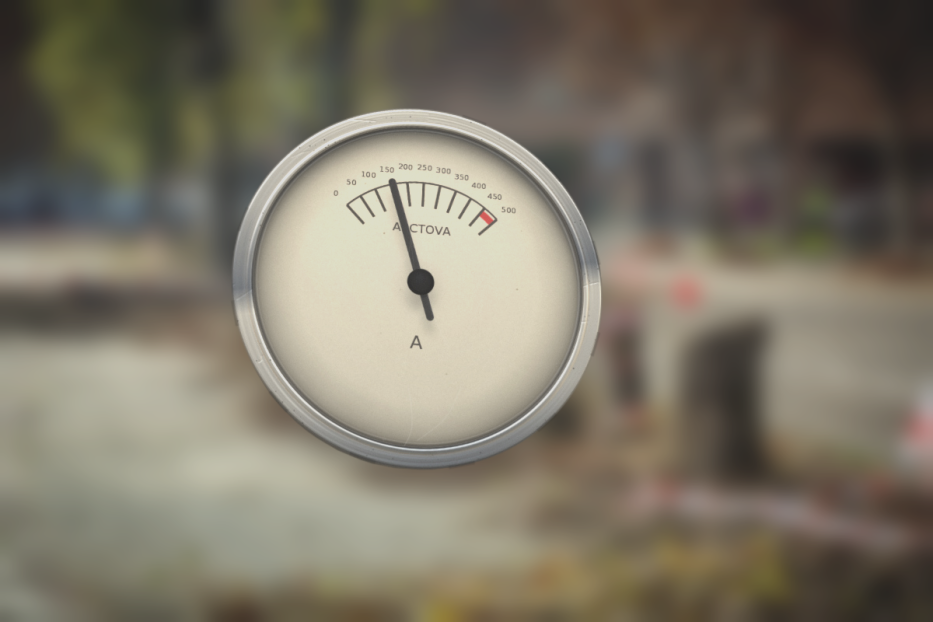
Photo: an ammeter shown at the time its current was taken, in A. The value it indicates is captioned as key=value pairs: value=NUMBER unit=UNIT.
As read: value=150 unit=A
